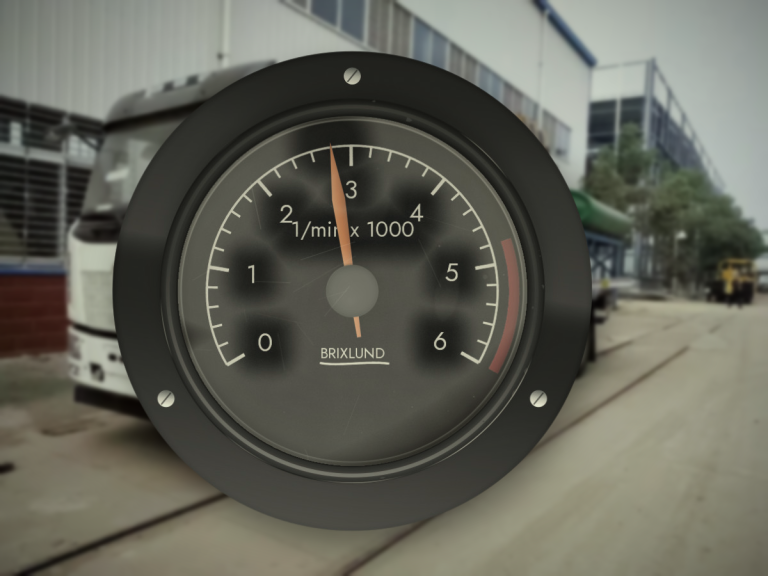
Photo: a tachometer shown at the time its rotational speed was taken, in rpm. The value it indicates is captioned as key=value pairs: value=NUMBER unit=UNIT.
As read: value=2800 unit=rpm
